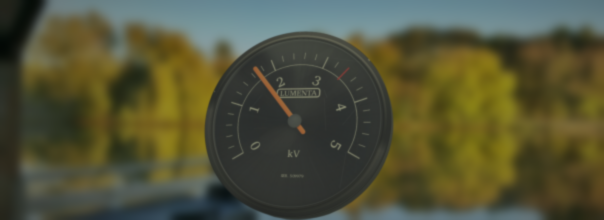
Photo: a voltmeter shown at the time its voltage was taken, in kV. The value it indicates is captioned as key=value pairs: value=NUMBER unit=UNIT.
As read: value=1.7 unit=kV
